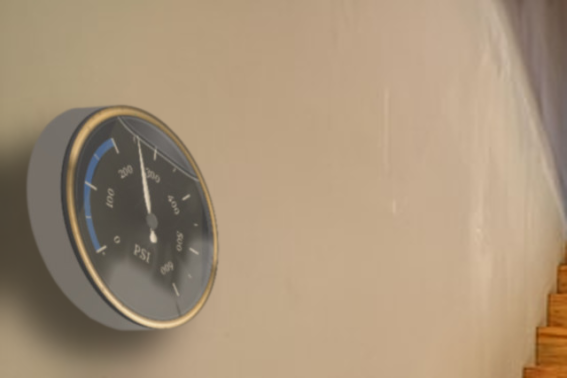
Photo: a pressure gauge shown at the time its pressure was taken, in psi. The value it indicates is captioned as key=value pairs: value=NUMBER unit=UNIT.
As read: value=250 unit=psi
